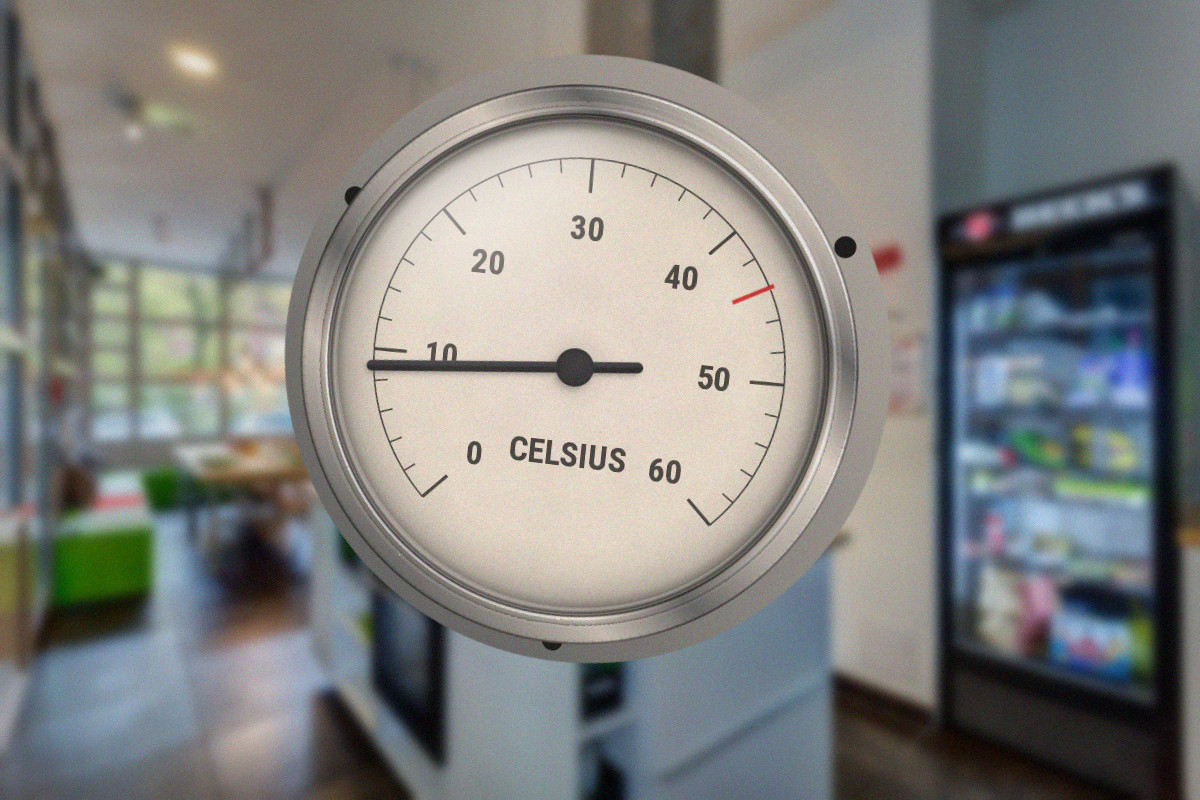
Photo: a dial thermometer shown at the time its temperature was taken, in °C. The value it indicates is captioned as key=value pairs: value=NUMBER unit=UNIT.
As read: value=9 unit=°C
